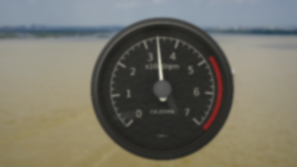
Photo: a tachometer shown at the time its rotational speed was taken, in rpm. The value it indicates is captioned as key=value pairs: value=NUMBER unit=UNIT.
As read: value=3400 unit=rpm
